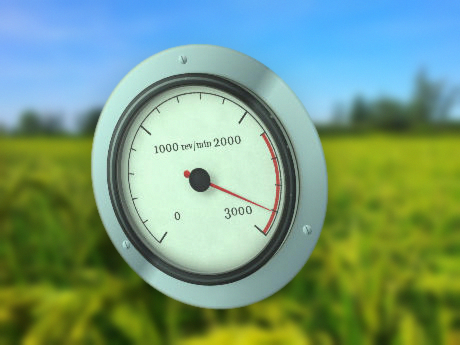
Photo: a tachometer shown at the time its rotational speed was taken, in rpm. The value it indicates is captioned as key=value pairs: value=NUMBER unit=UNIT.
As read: value=2800 unit=rpm
